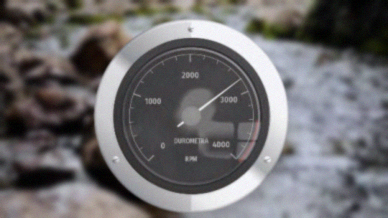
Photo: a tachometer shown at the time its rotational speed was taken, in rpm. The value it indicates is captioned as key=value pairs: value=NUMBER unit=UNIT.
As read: value=2800 unit=rpm
